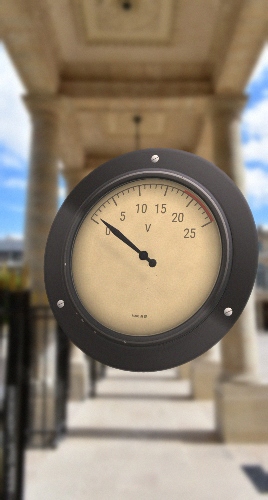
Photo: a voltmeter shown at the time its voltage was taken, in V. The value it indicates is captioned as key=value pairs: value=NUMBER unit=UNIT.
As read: value=1 unit=V
